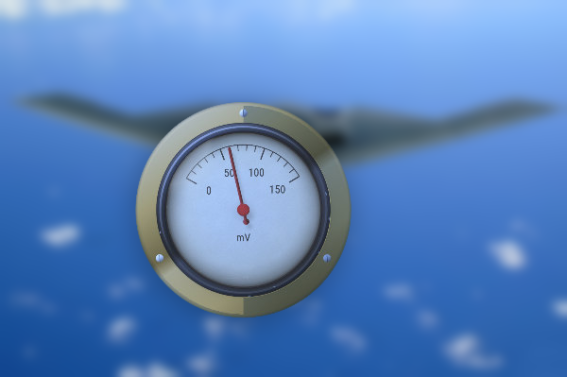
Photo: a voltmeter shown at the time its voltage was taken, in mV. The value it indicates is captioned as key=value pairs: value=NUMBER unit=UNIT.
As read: value=60 unit=mV
